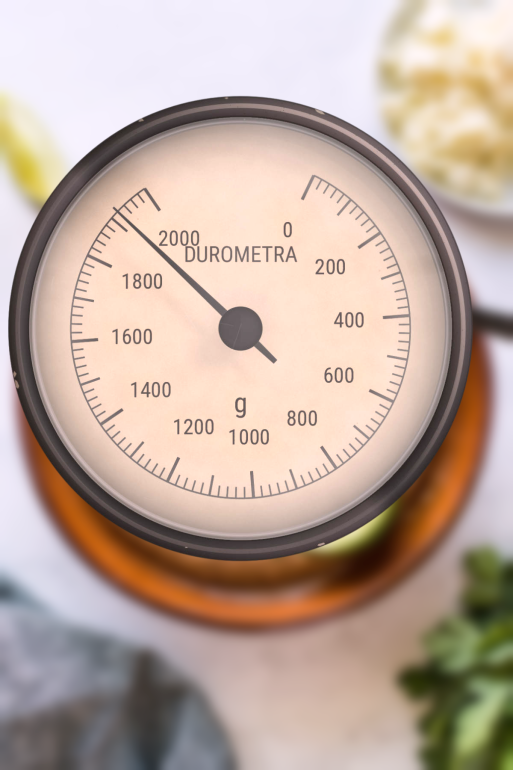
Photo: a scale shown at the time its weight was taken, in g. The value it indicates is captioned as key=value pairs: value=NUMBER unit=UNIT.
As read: value=1920 unit=g
